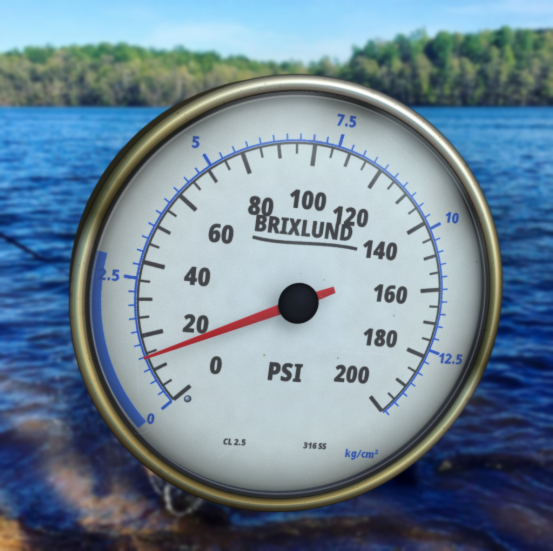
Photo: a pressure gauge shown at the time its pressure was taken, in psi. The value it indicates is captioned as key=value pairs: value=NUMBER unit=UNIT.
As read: value=15 unit=psi
